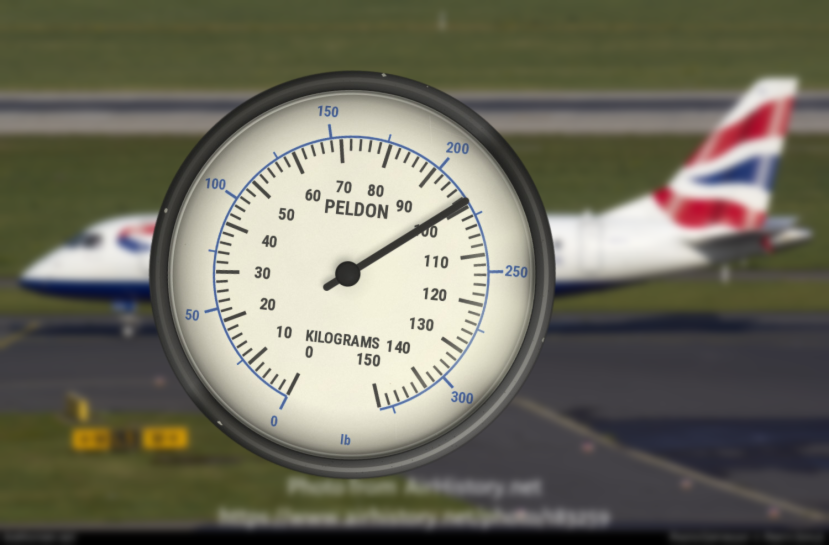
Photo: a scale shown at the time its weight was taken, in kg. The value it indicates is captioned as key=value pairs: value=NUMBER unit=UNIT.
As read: value=99 unit=kg
